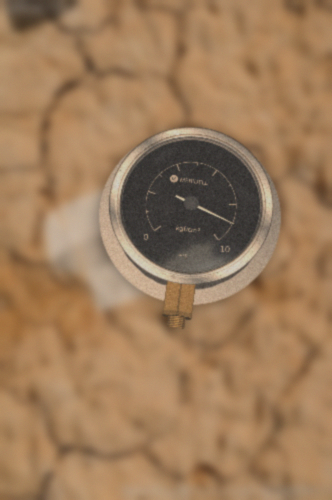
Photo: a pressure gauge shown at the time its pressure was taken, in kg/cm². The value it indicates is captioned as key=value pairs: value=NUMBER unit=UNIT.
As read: value=9 unit=kg/cm²
